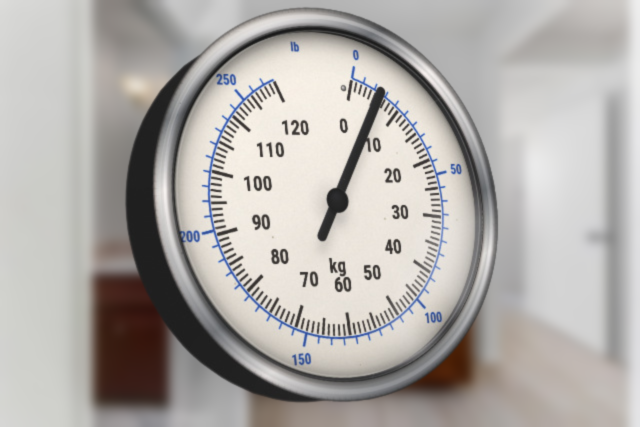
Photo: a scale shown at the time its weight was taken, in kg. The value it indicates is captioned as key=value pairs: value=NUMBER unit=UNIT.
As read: value=5 unit=kg
